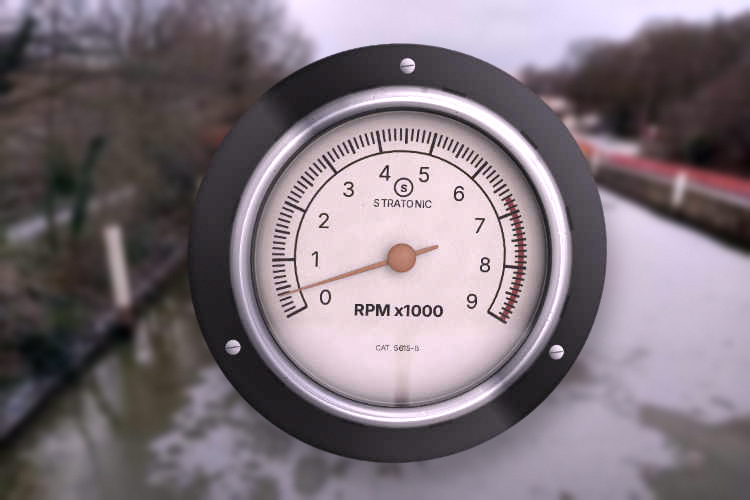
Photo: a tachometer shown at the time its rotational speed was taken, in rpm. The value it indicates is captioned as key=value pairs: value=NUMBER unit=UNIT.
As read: value=400 unit=rpm
